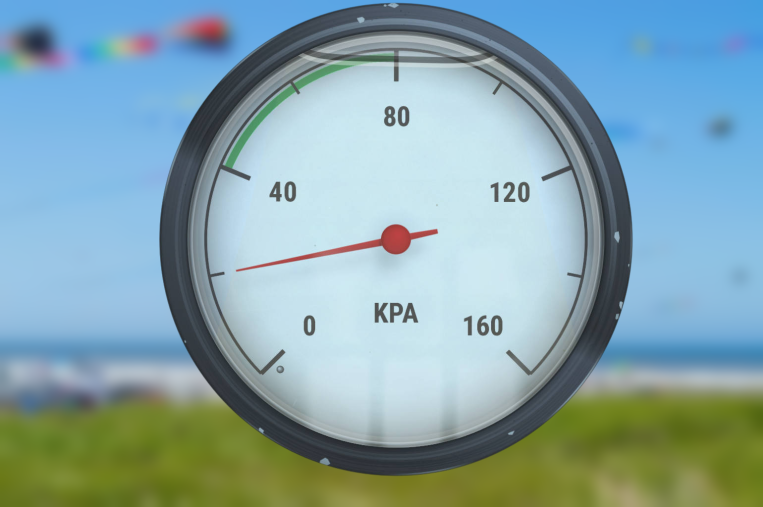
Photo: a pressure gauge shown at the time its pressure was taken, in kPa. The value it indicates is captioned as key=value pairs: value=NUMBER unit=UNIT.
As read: value=20 unit=kPa
